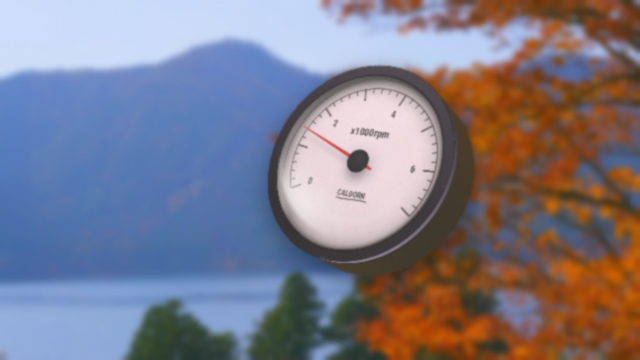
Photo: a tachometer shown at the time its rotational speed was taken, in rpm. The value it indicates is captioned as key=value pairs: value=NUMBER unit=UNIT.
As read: value=1400 unit=rpm
